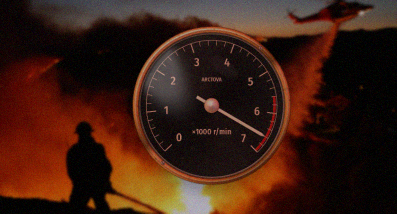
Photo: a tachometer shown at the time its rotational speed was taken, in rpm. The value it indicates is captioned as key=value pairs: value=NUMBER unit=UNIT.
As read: value=6600 unit=rpm
